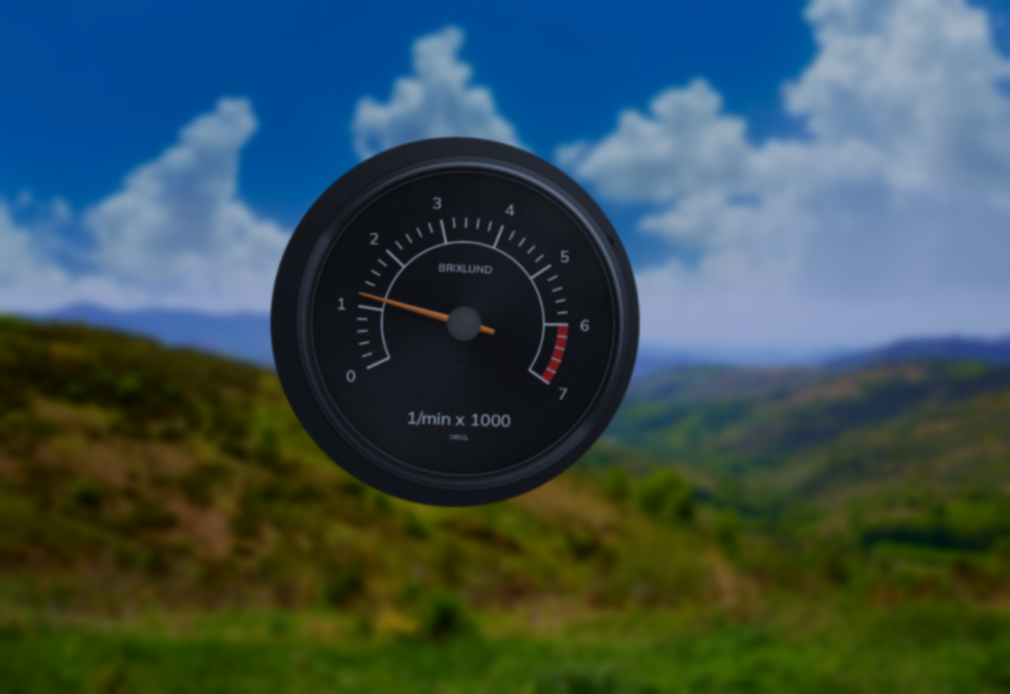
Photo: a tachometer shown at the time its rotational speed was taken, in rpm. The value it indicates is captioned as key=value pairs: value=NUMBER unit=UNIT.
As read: value=1200 unit=rpm
